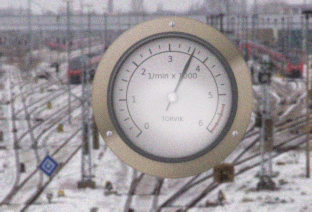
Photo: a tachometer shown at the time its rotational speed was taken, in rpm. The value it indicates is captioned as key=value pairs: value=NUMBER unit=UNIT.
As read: value=3625 unit=rpm
